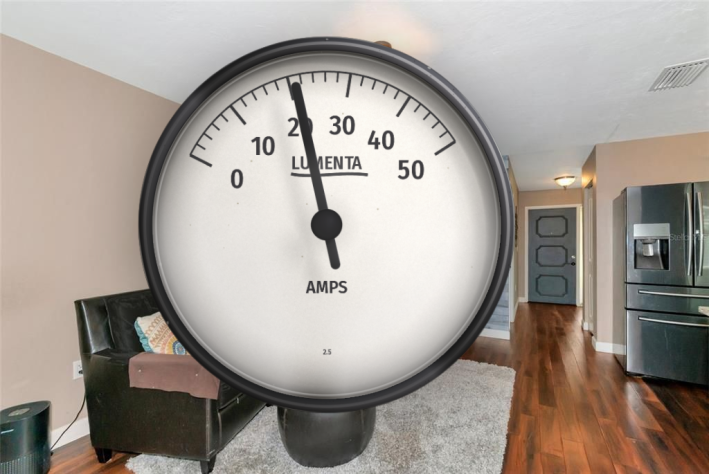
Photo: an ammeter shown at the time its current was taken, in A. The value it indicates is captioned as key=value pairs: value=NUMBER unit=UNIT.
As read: value=21 unit=A
